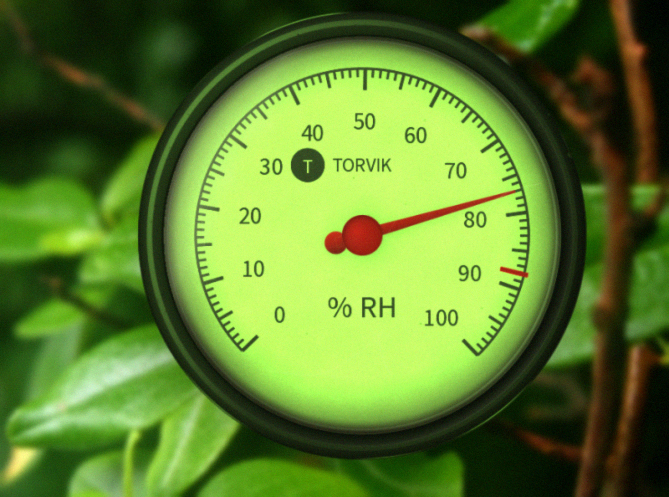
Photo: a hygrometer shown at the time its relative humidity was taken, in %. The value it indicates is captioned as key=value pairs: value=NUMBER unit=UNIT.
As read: value=77 unit=%
